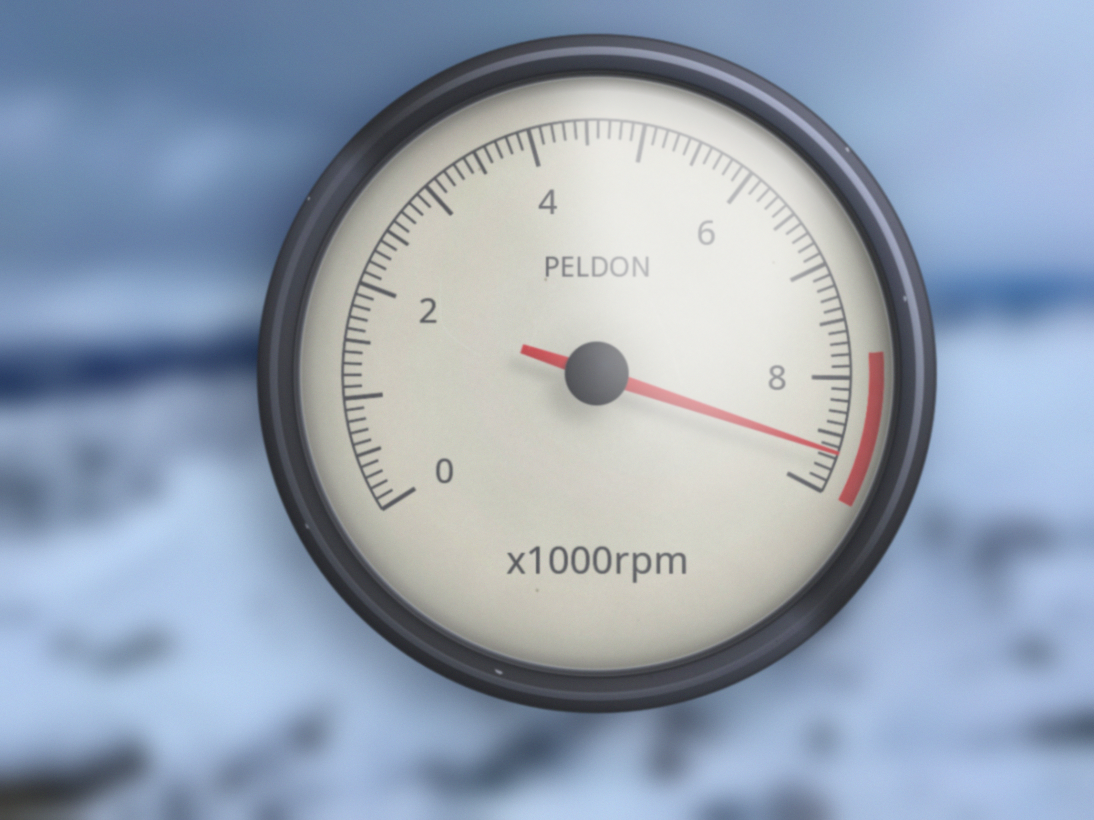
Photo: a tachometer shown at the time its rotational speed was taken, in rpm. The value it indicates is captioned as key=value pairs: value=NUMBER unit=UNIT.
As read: value=8650 unit=rpm
